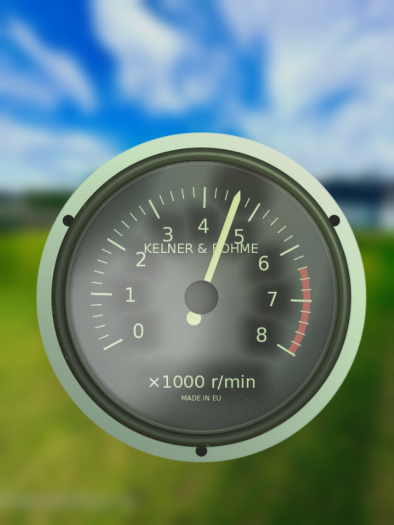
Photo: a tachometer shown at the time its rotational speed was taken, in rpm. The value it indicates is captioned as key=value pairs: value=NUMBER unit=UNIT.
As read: value=4600 unit=rpm
